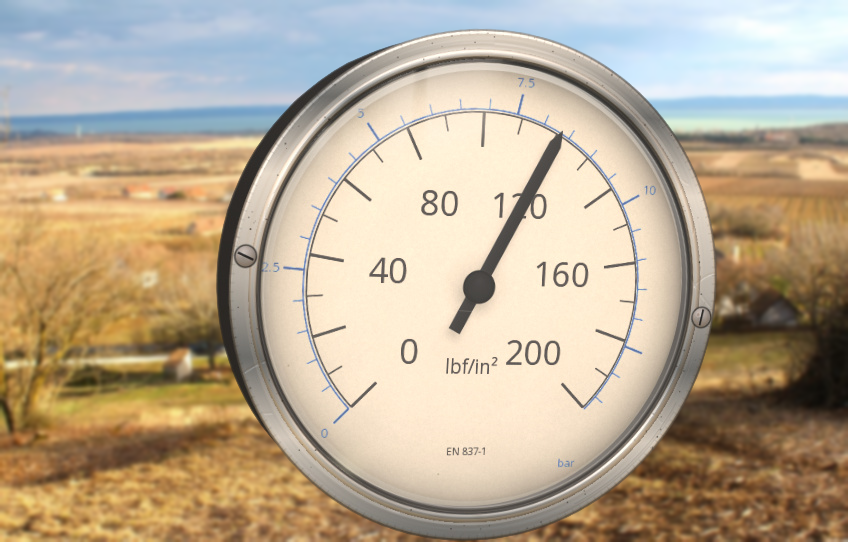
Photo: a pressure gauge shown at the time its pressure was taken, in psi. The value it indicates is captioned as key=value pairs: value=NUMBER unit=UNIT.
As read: value=120 unit=psi
